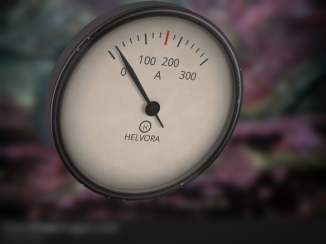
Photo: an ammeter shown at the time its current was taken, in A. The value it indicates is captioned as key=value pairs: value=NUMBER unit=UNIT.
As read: value=20 unit=A
